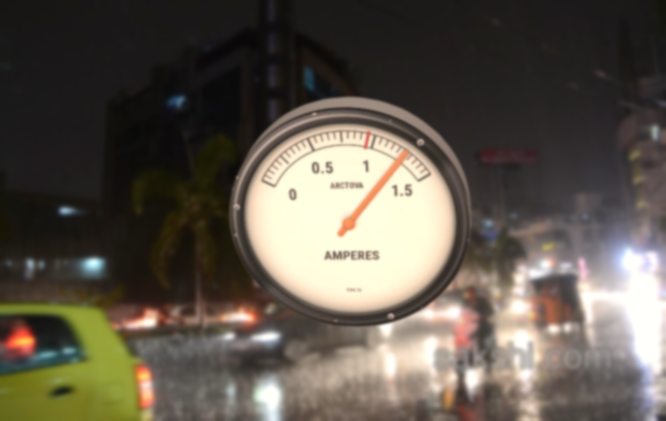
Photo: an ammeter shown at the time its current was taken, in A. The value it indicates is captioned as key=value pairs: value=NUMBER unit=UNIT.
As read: value=1.25 unit=A
